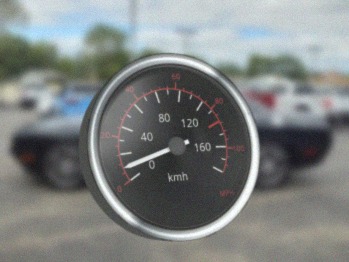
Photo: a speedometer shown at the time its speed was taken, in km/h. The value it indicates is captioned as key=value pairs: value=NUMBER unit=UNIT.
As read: value=10 unit=km/h
